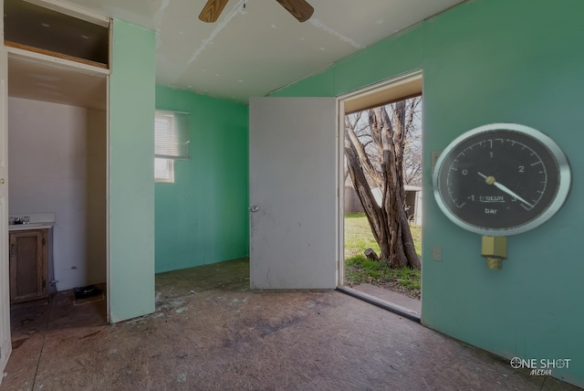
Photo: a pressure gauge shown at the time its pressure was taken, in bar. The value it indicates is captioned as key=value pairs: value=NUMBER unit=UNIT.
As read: value=2.9 unit=bar
